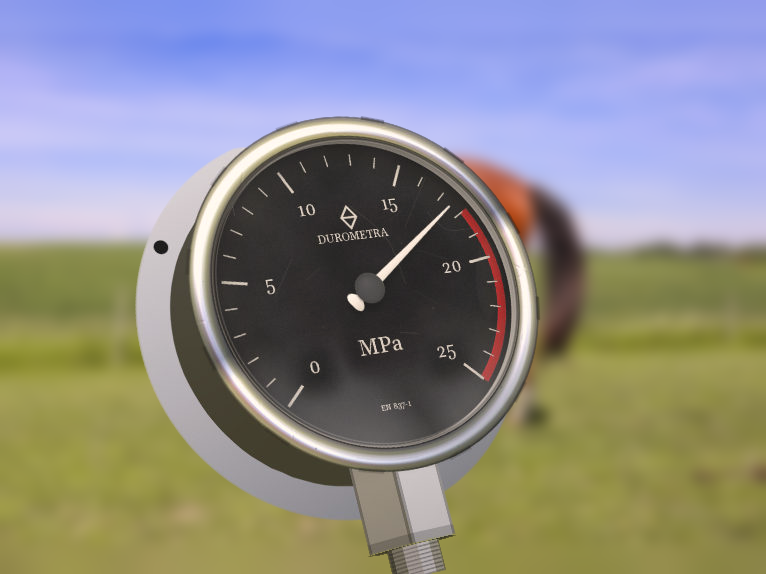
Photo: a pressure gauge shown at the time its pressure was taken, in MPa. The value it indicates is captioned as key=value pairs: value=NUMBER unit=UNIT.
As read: value=17.5 unit=MPa
